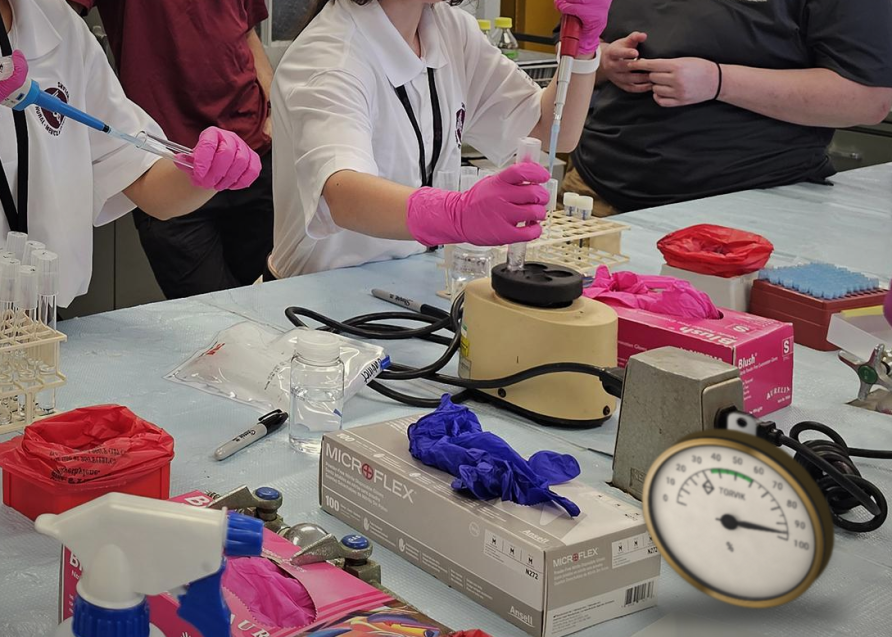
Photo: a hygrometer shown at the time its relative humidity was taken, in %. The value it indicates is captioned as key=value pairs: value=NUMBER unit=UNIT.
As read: value=95 unit=%
